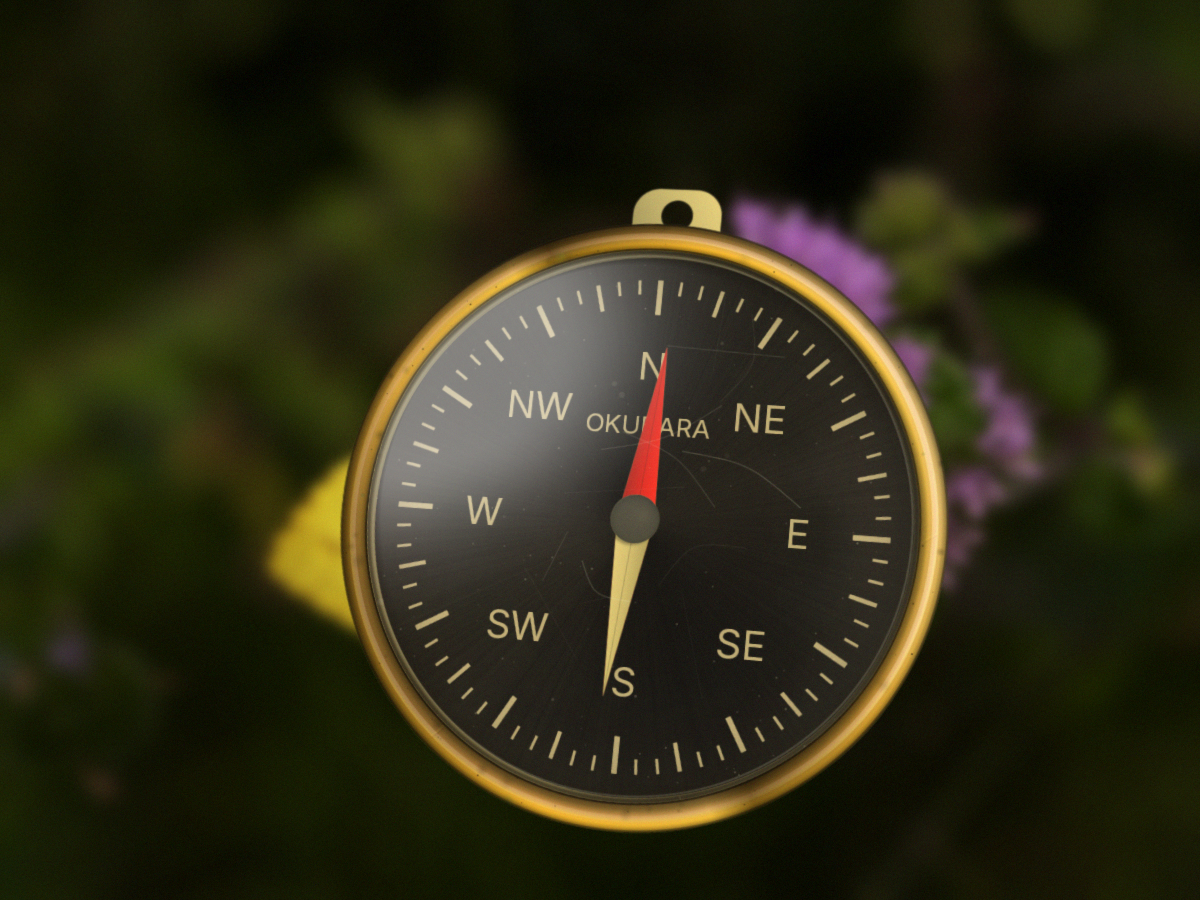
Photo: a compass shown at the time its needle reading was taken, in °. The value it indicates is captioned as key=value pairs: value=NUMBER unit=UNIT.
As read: value=5 unit=°
